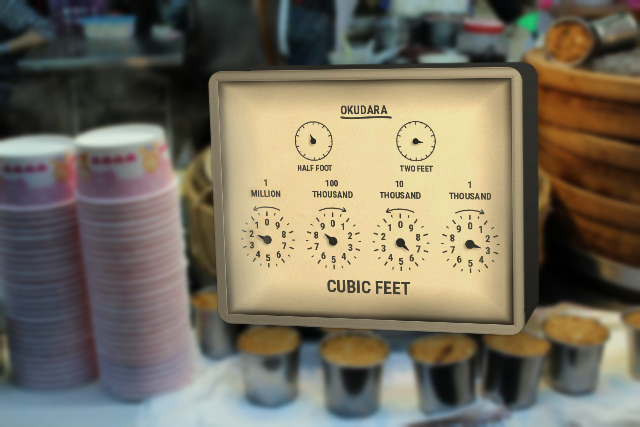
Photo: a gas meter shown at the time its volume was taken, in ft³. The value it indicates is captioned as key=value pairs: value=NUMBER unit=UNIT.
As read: value=186300 unit=ft³
